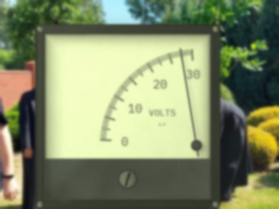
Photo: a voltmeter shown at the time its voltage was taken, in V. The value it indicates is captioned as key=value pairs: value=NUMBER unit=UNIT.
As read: value=27.5 unit=V
